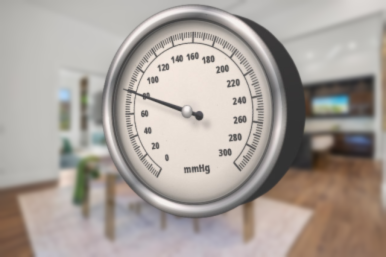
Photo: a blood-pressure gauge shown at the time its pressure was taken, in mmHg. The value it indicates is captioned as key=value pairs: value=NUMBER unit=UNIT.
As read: value=80 unit=mmHg
